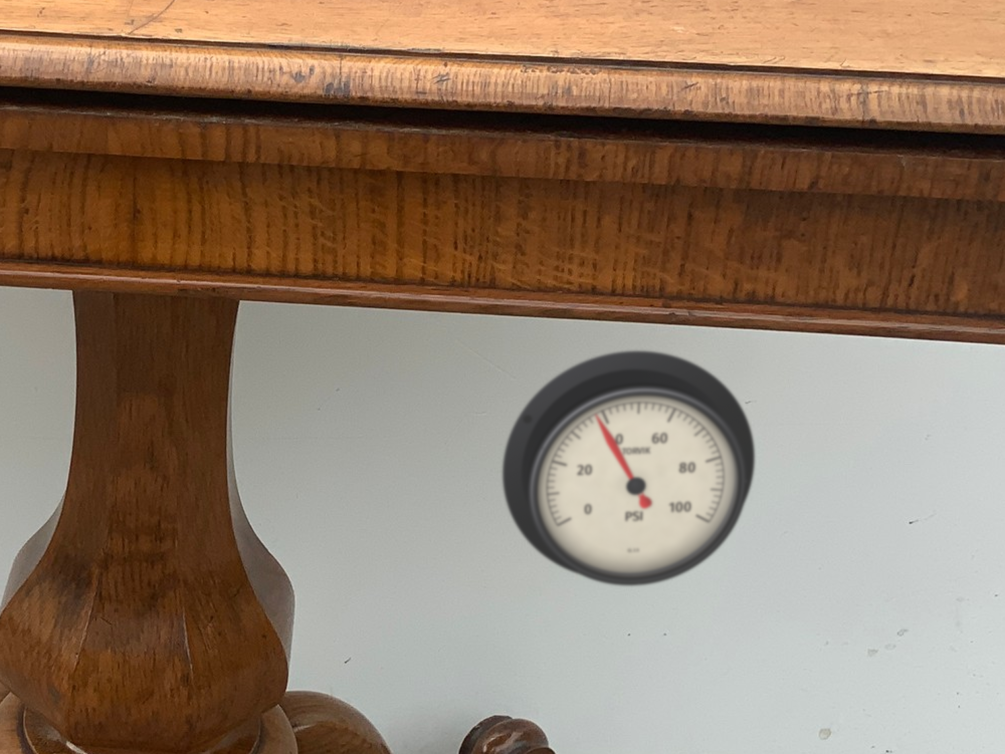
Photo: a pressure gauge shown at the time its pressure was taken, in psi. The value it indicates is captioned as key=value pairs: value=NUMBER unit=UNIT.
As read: value=38 unit=psi
